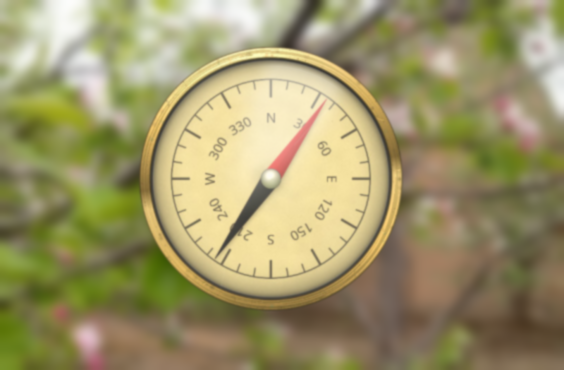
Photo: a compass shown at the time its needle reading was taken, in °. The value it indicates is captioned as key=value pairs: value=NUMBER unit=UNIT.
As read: value=35 unit=°
